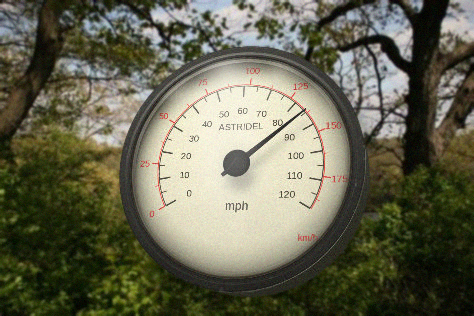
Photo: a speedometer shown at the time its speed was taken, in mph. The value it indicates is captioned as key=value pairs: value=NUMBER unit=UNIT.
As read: value=85 unit=mph
